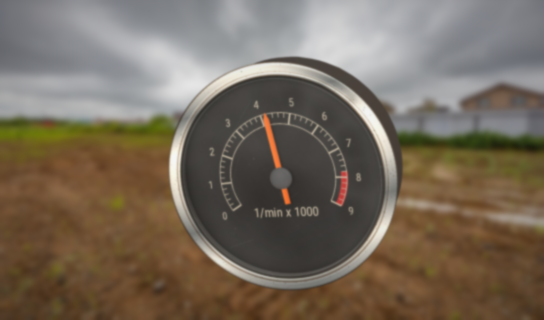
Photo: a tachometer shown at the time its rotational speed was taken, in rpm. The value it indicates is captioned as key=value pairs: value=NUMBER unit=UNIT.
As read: value=4200 unit=rpm
